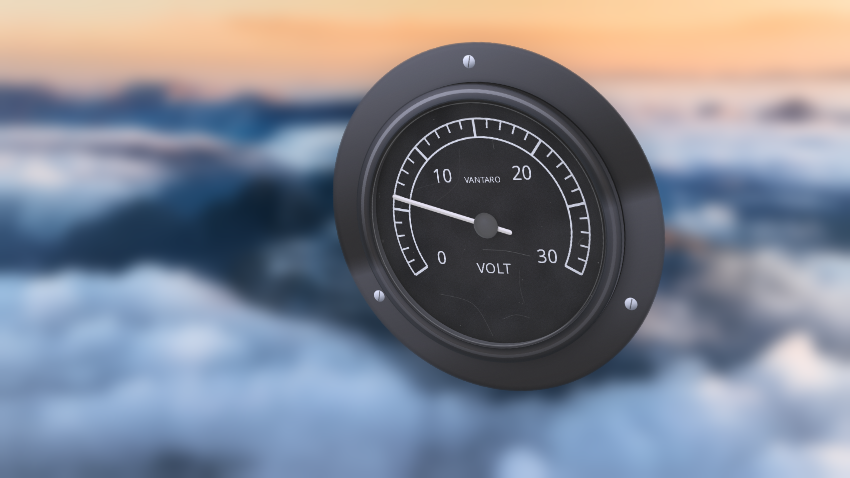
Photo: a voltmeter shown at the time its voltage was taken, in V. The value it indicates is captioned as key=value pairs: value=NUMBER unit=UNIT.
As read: value=6 unit=V
